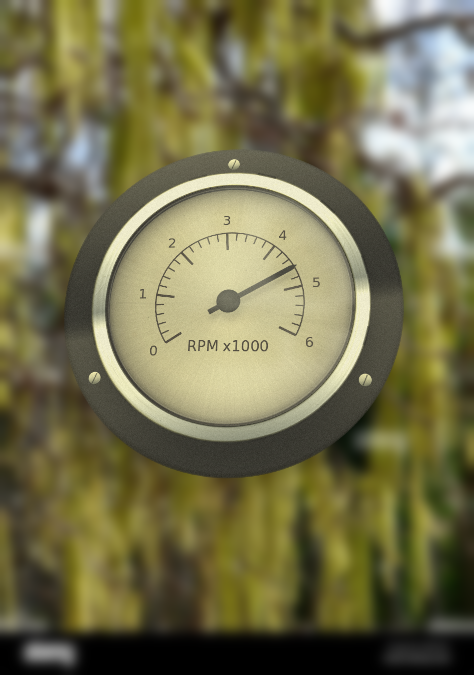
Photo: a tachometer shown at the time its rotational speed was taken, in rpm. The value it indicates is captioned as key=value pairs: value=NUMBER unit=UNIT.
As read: value=4600 unit=rpm
